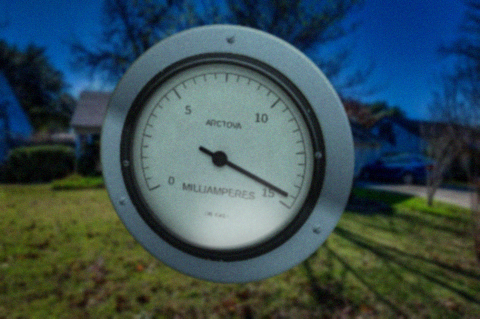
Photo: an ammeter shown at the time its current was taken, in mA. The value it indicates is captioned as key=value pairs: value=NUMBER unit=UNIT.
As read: value=14.5 unit=mA
